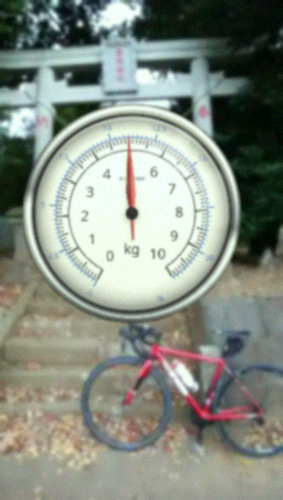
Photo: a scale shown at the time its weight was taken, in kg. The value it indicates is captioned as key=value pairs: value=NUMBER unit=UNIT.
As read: value=5 unit=kg
